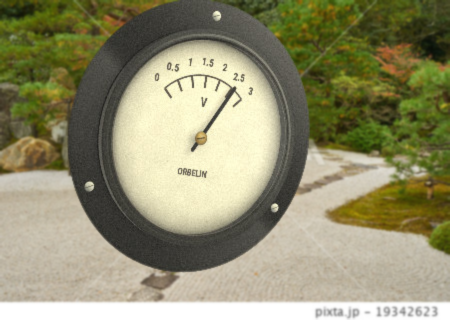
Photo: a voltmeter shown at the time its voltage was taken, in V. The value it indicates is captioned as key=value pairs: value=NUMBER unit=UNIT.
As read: value=2.5 unit=V
